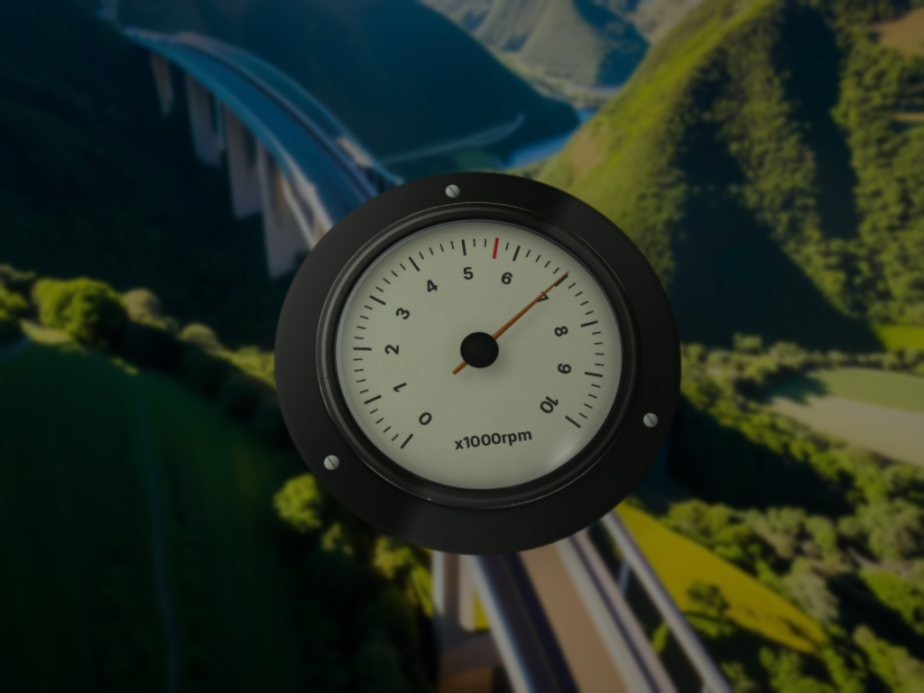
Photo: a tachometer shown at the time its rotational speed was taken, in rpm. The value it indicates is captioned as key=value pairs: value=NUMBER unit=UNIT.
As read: value=7000 unit=rpm
